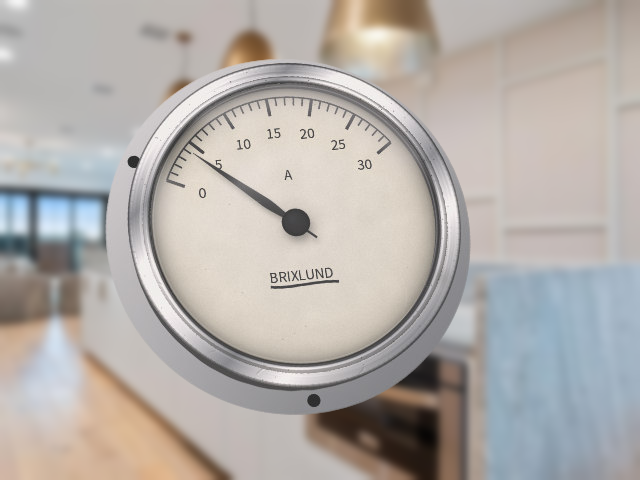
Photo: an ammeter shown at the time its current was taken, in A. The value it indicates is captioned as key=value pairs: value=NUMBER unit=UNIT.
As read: value=4 unit=A
